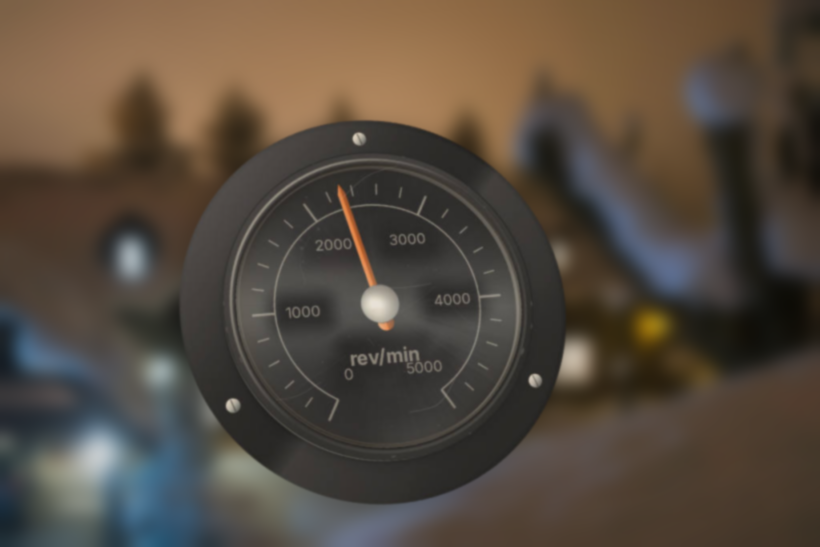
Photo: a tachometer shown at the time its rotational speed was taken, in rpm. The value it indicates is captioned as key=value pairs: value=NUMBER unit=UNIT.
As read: value=2300 unit=rpm
